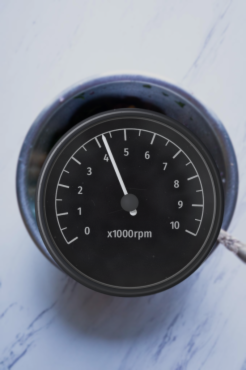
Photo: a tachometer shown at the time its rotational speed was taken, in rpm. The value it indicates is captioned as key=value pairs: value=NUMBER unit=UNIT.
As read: value=4250 unit=rpm
